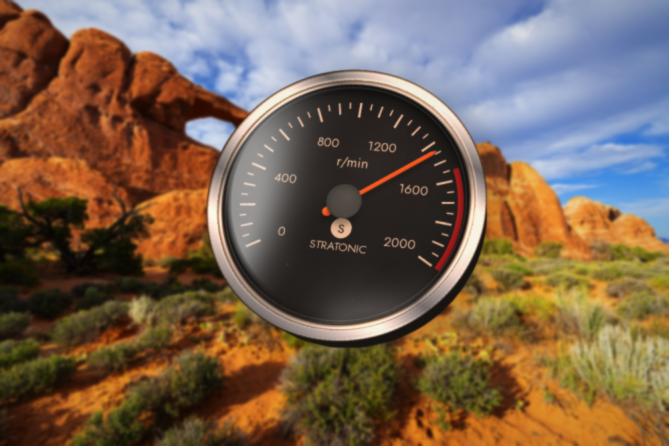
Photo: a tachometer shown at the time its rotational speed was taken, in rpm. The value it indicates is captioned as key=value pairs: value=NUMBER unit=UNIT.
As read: value=1450 unit=rpm
